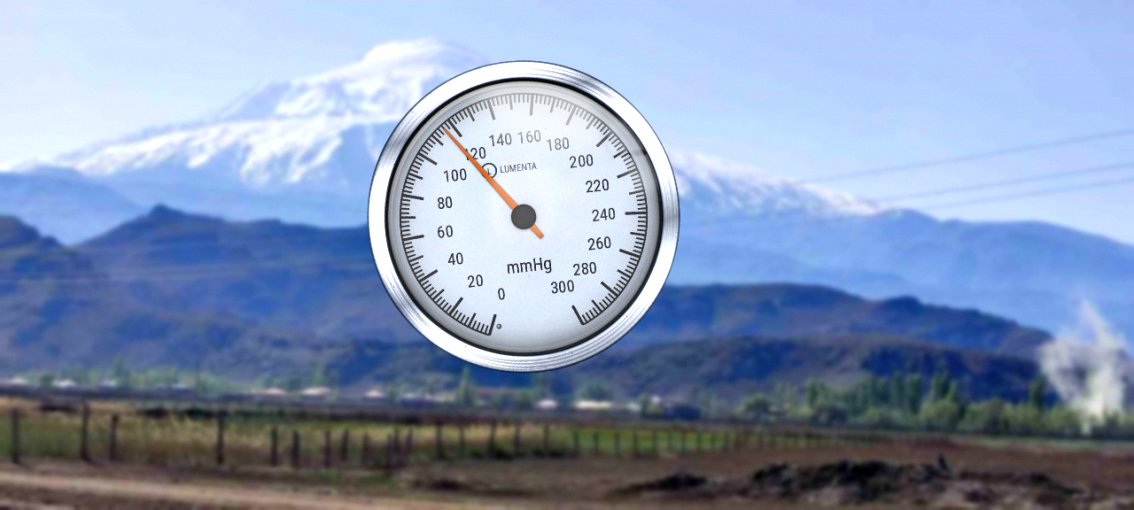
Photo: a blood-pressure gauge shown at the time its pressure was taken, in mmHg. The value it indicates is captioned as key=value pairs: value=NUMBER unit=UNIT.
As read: value=116 unit=mmHg
